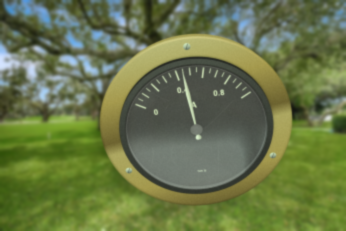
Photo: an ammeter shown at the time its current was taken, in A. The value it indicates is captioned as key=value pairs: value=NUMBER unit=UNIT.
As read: value=0.45 unit=A
